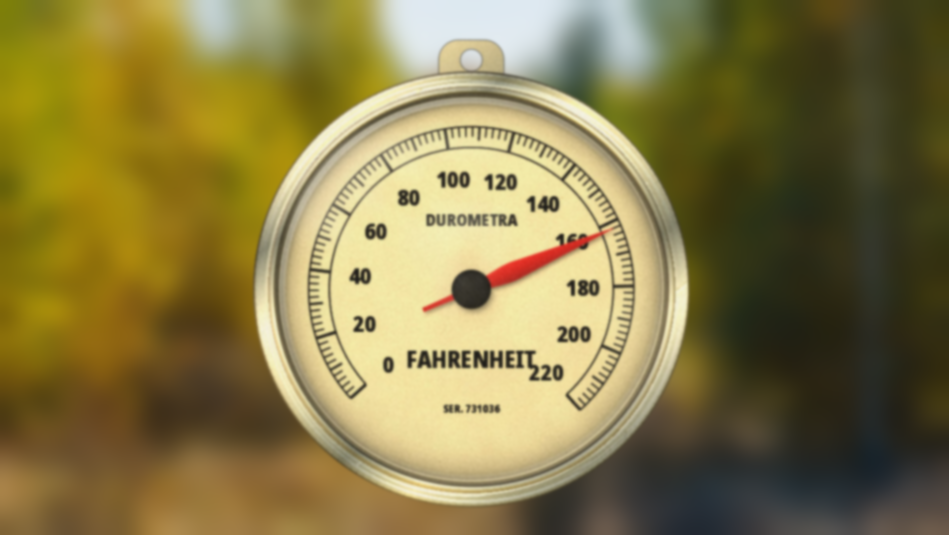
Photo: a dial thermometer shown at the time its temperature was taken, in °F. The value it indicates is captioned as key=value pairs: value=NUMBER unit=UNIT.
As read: value=162 unit=°F
